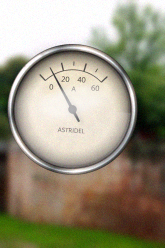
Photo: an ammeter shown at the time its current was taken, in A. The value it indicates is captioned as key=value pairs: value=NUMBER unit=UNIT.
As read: value=10 unit=A
